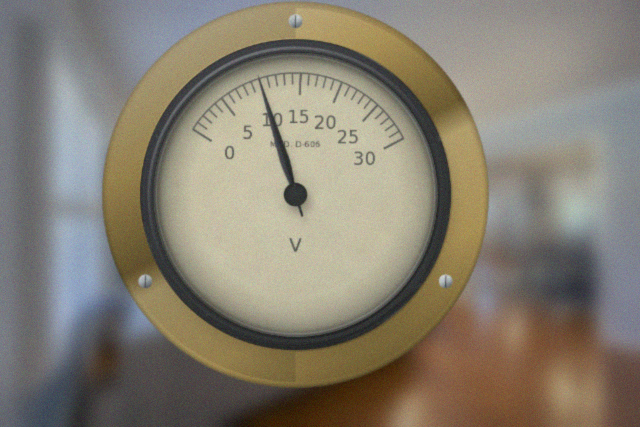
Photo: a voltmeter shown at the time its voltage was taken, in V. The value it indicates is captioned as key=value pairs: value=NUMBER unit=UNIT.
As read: value=10 unit=V
